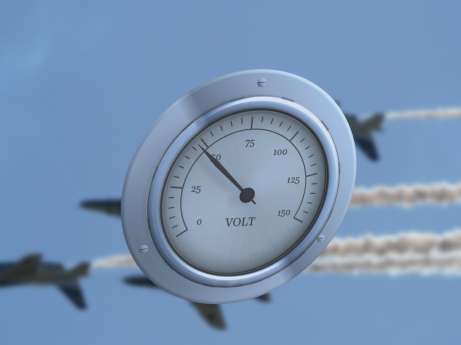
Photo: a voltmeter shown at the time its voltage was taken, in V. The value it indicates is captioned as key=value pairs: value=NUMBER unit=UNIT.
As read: value=47.5 unit=V
